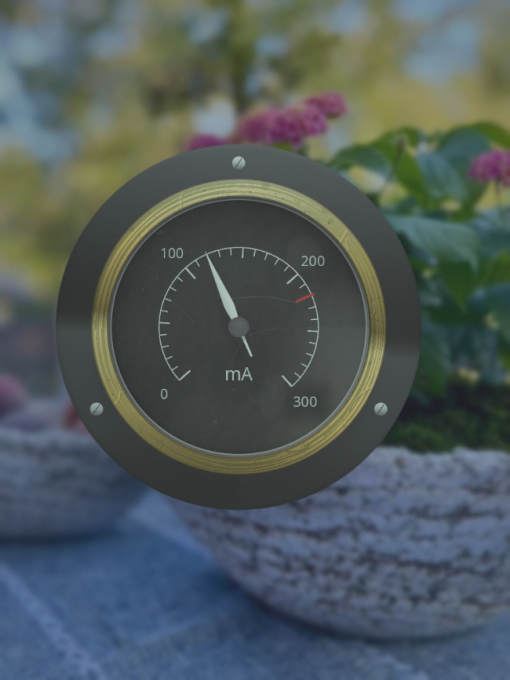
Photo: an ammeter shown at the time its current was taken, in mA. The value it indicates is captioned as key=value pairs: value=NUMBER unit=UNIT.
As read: value=120 unit=mA
